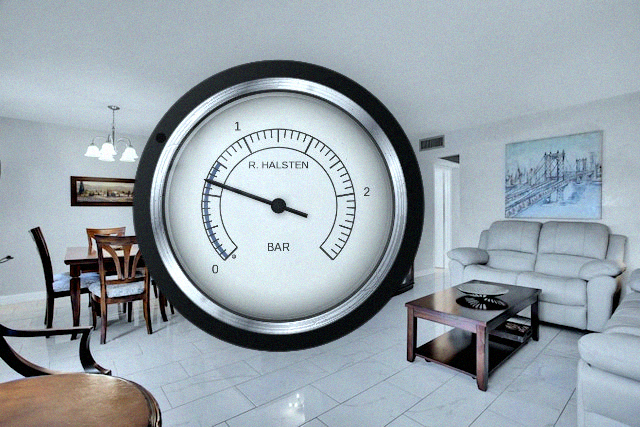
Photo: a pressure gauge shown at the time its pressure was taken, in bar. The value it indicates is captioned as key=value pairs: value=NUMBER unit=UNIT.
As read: value=0.6 unit=bar
